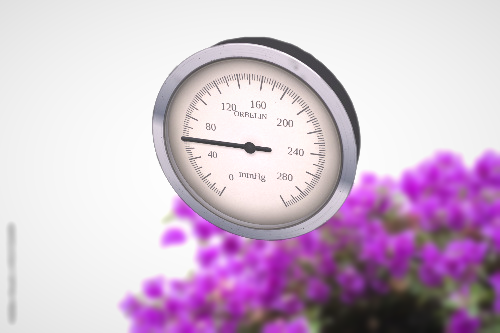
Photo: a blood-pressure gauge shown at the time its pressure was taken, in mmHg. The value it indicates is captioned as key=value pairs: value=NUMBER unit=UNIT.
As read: value=60 unit=mmHg
